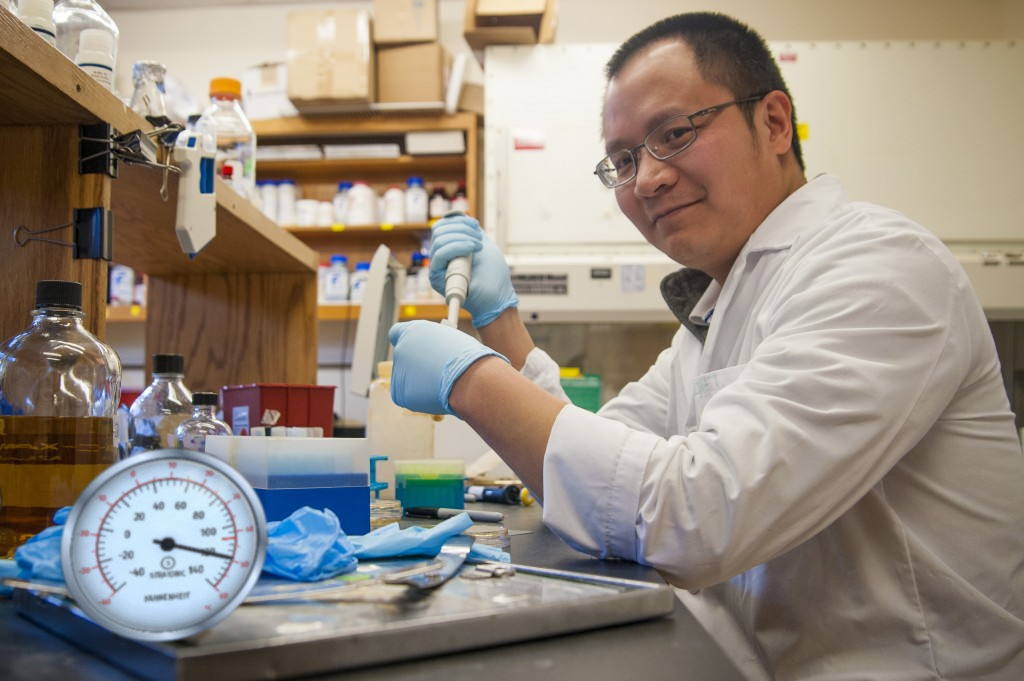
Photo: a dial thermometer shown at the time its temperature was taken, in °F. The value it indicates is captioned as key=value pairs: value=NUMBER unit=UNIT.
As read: value=120 unit=°F
